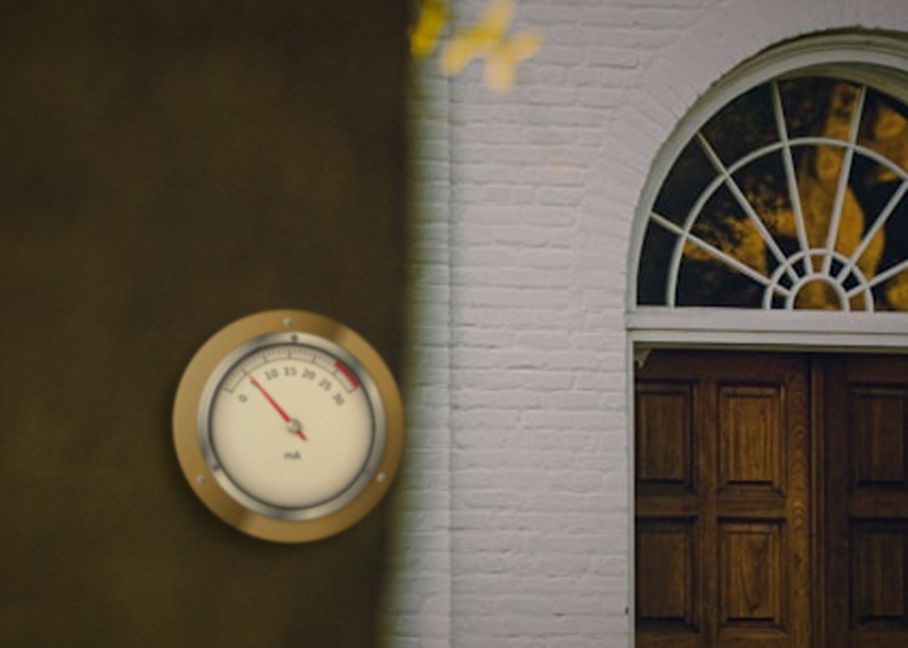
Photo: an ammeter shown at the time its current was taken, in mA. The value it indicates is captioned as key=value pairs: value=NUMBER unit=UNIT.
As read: value=5 unit=mA
